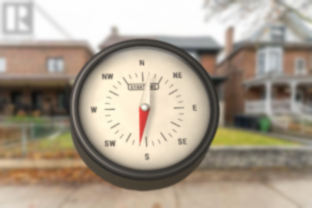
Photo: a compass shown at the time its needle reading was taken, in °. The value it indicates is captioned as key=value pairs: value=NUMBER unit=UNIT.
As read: value=190 unit=°
